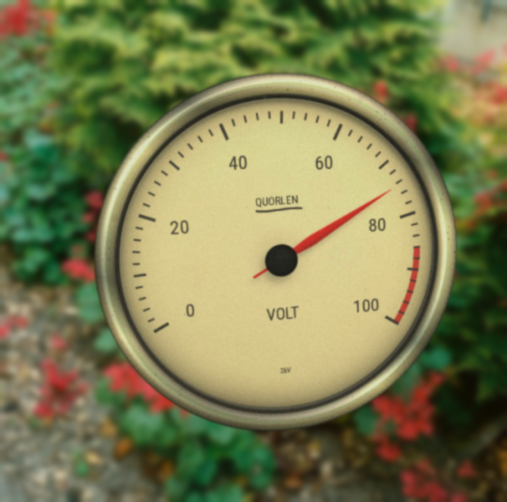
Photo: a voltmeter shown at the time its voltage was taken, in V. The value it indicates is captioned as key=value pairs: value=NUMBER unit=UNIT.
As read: value=74 unit=V
